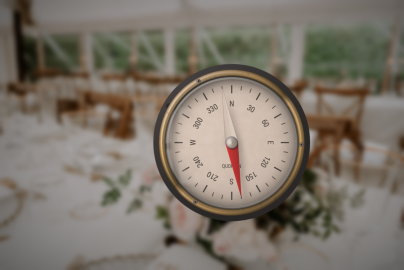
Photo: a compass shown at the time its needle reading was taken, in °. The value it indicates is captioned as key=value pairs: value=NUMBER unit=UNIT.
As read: value=170 unit=°
